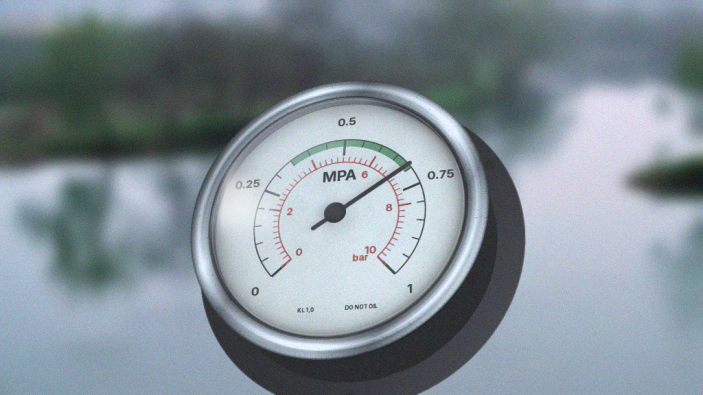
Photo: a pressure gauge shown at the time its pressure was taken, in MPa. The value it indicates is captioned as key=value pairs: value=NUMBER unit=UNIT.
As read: value=0.7 unit=MPa
